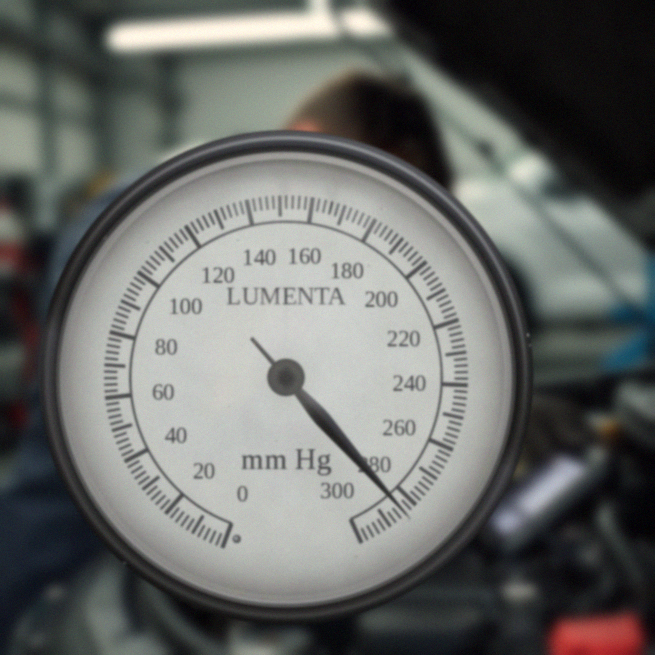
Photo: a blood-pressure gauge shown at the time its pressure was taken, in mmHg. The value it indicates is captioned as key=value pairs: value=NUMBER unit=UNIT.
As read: value=284 unit=mmHg
